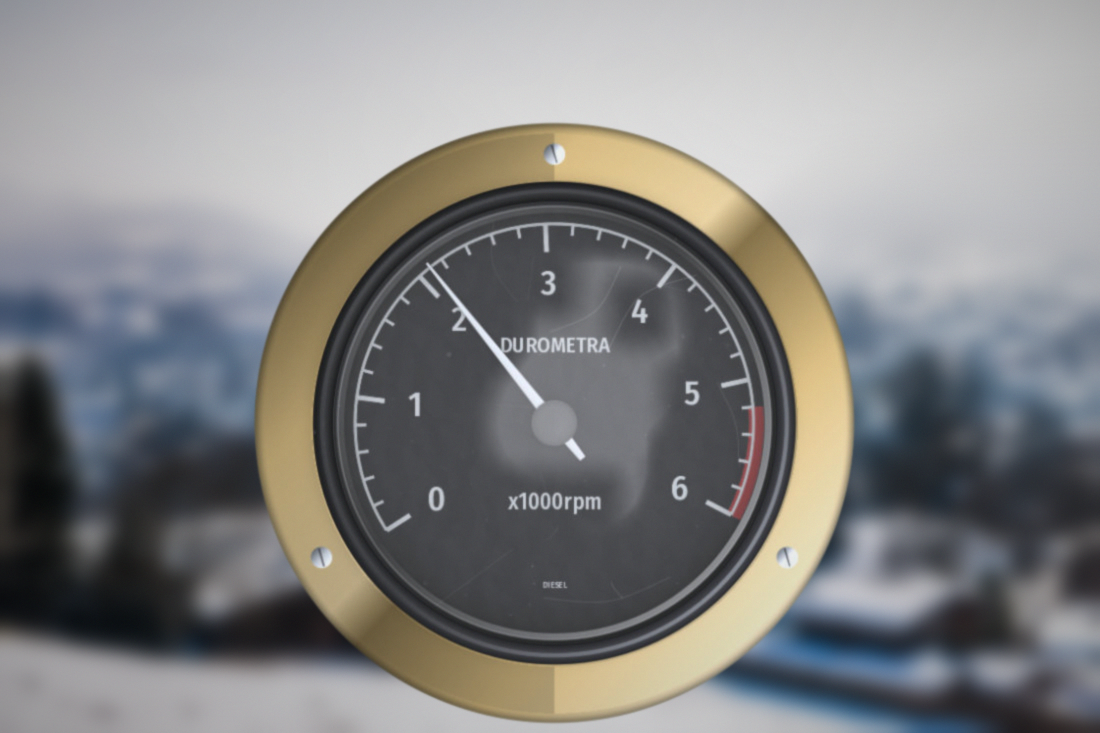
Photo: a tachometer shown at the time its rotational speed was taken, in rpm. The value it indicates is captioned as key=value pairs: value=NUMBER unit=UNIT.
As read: value=2100 unit=rpm
